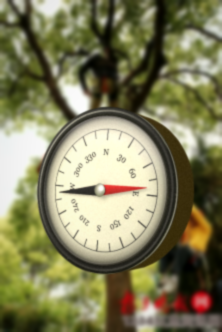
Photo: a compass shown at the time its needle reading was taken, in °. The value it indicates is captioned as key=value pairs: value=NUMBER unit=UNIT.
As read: value=82.5 unit=°
